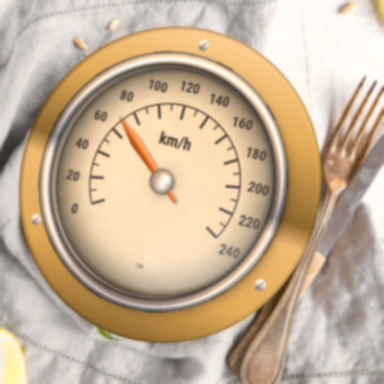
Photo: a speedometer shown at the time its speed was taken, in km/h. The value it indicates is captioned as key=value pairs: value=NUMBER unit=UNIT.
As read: value=70 unit=km/h
